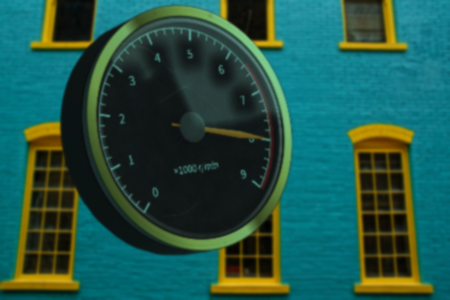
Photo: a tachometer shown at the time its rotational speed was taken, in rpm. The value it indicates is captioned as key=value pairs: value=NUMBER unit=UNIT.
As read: value=8000 unit=rpm
